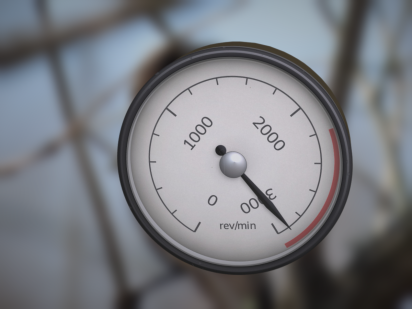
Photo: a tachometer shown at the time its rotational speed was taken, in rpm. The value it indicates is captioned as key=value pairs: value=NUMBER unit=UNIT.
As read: value=2900 unit=rpm
